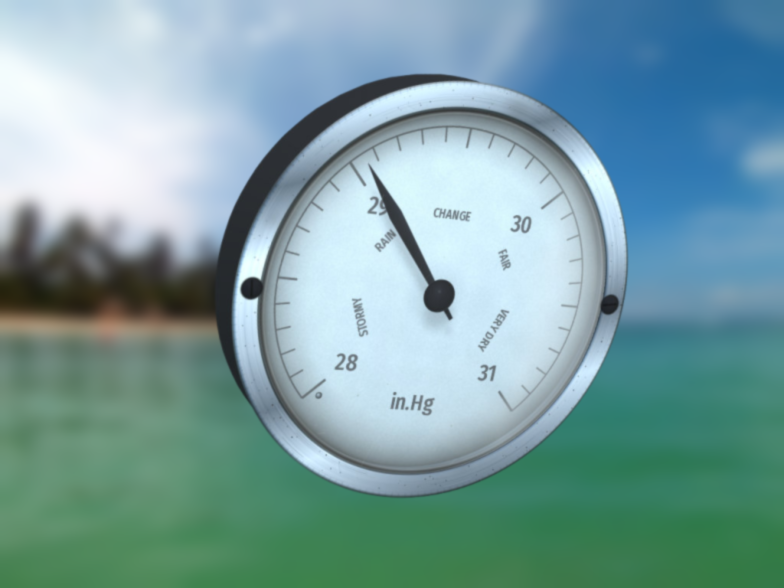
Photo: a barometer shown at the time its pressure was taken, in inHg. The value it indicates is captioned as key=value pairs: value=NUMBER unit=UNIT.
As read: value=29.05 unit=inHg
